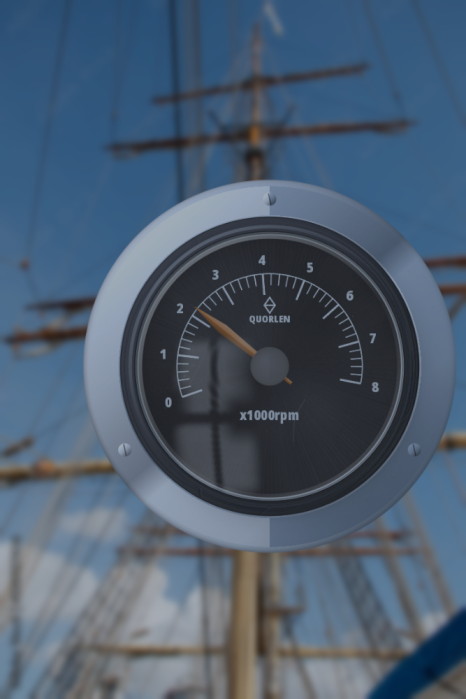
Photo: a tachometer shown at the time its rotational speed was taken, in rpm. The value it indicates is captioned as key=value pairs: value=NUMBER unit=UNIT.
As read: value=2200 unit=rpm
